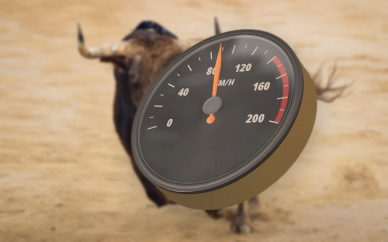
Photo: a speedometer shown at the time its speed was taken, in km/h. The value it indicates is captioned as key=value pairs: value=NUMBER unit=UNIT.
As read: value=90 unit=km/h
